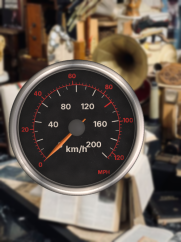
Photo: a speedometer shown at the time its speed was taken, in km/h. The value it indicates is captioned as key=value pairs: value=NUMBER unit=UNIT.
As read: value=0 unit=km/h
